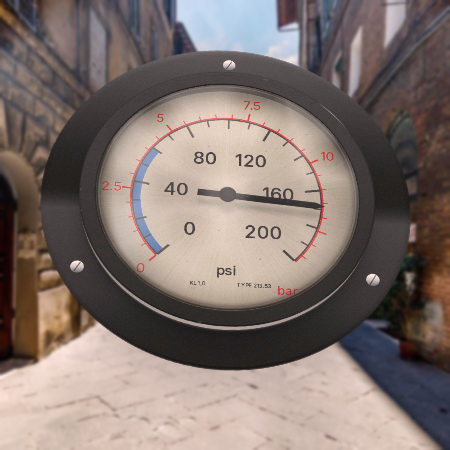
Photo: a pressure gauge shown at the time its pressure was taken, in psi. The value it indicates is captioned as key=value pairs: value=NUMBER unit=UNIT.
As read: value=170 unit=psi
